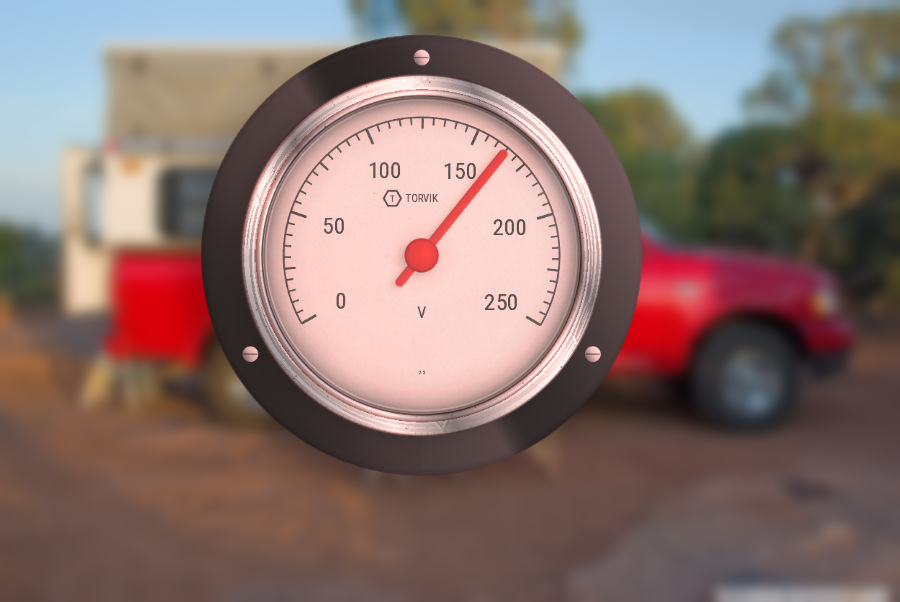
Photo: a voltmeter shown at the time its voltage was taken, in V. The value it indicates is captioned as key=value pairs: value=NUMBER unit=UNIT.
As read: value=165 unit=V
